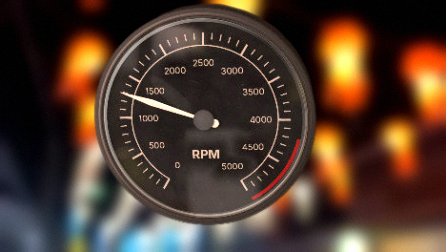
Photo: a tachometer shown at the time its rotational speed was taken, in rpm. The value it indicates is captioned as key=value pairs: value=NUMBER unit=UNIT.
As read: value=1300 unit=rpm
